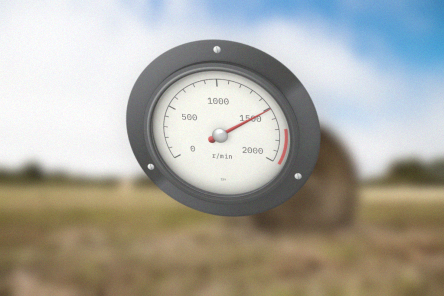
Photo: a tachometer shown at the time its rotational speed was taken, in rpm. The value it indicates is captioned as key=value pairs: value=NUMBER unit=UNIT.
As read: value=1500 unit=rpm
